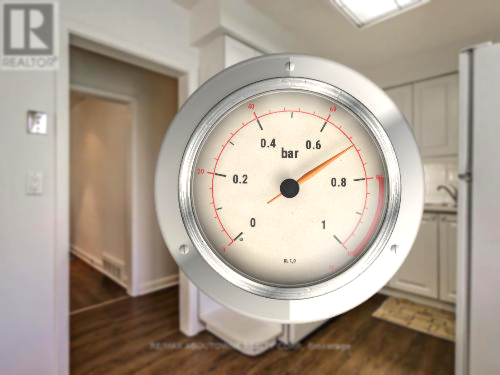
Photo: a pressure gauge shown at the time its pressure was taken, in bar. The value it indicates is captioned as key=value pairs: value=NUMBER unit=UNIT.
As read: value=0.7 unit=bar
